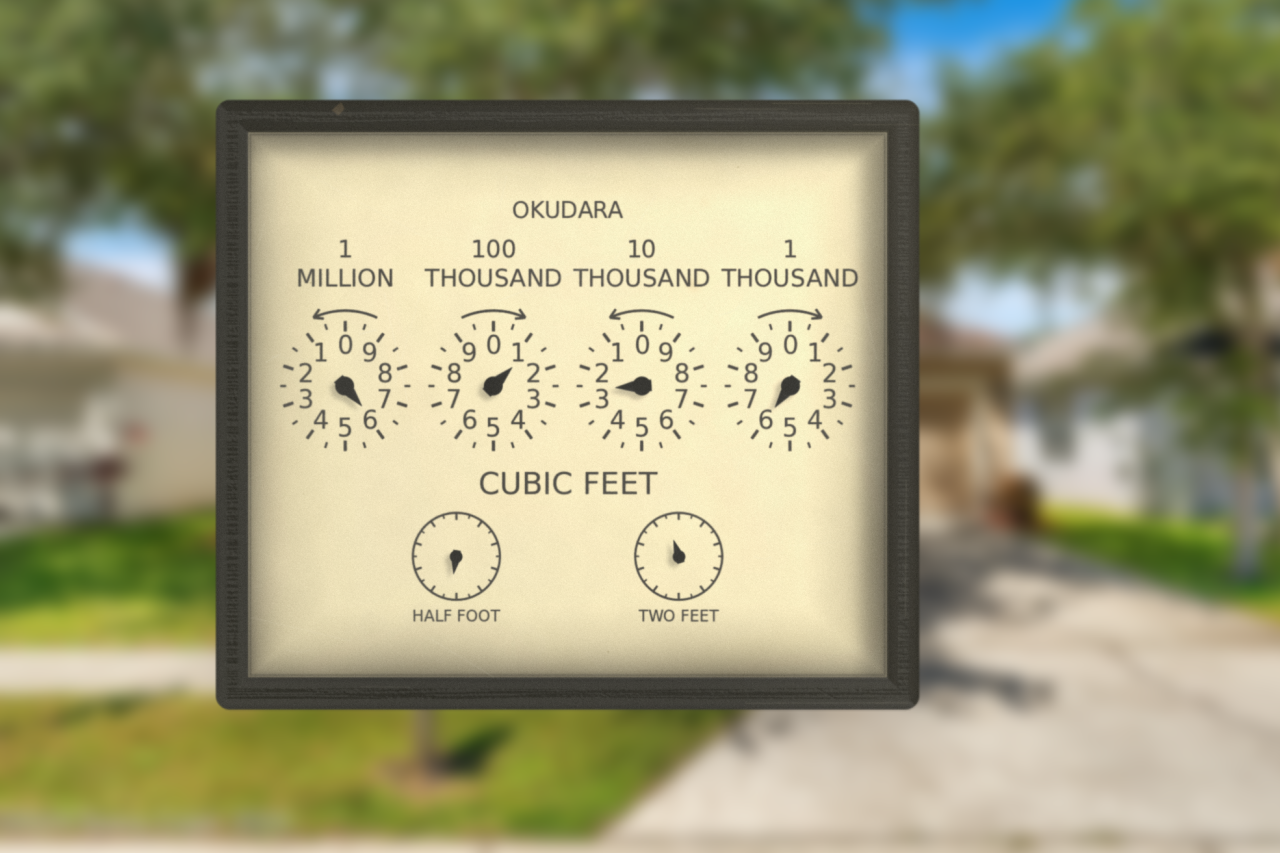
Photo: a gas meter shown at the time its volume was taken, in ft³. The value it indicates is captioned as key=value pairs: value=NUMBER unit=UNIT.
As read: value=612600 unit=ft³
